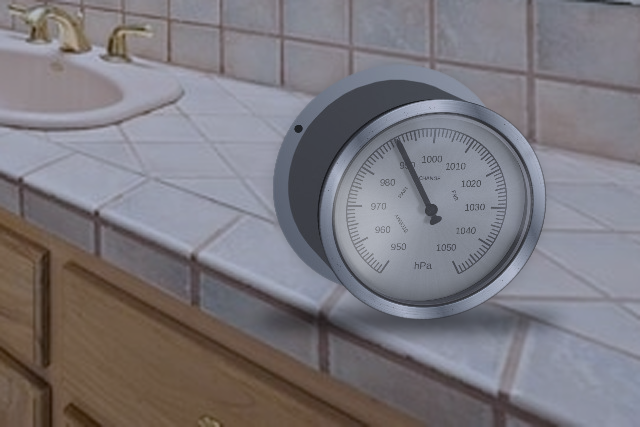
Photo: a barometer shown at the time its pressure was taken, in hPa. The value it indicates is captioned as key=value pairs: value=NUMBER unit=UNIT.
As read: value=990 unit=hPa
